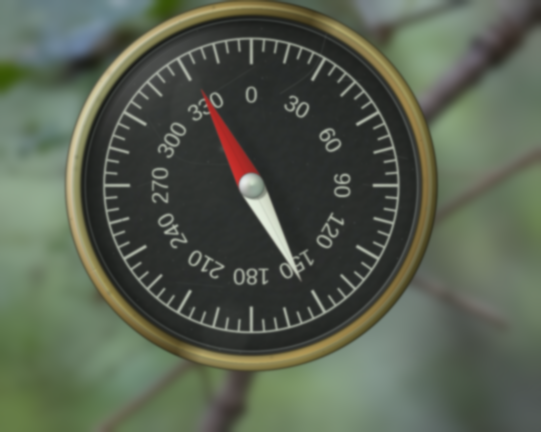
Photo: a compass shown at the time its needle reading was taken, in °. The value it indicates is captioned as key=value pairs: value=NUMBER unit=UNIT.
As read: value=332.5 unit=°
